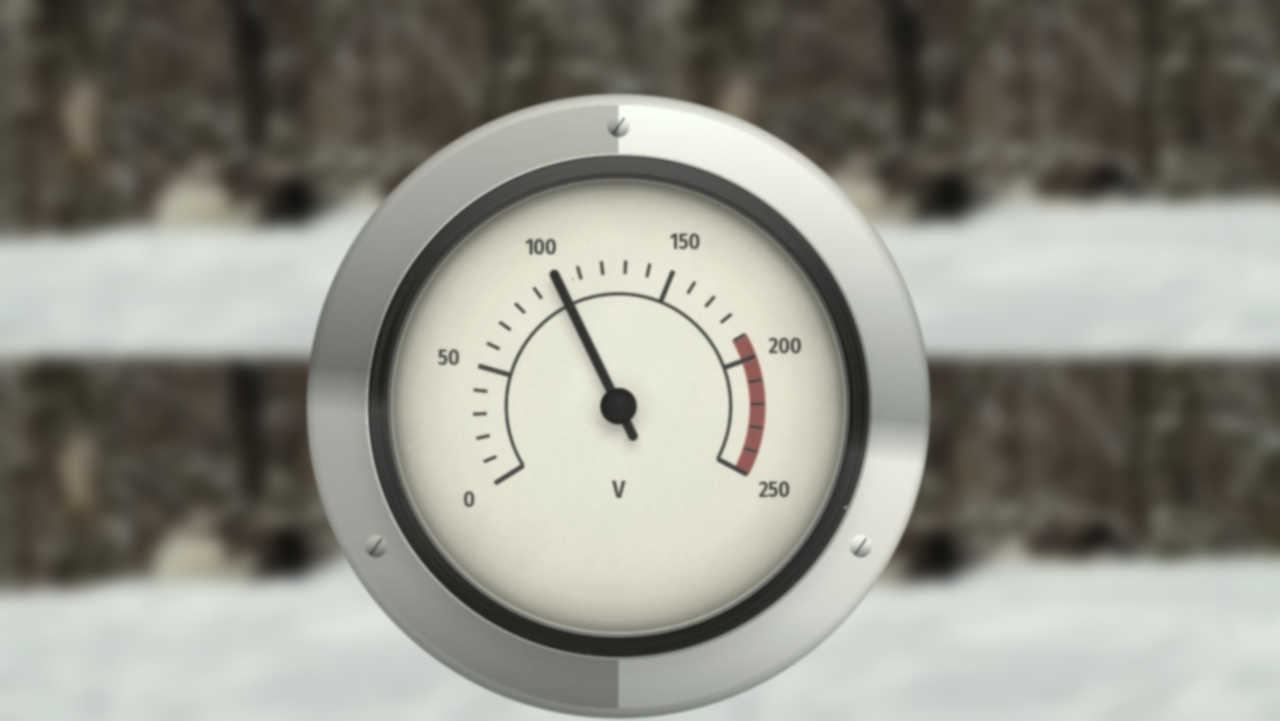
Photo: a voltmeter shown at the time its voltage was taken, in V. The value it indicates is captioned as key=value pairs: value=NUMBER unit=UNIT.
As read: value=100 unit=V
